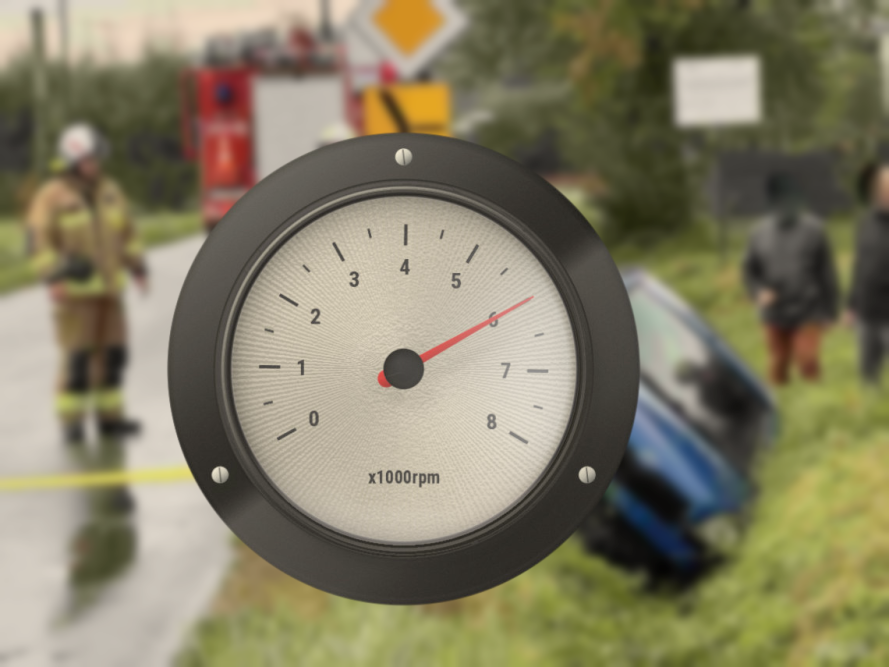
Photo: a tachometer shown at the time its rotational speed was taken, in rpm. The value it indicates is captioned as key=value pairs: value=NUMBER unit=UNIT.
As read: value=6000 unit=rpm
